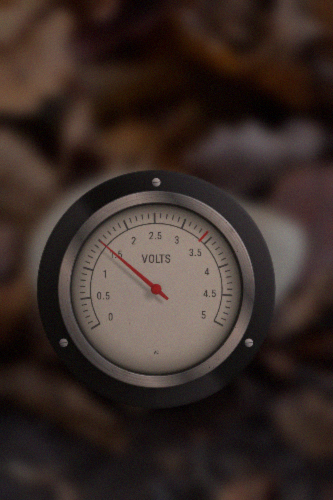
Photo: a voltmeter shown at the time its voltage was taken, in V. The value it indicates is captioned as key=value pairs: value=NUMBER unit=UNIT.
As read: value=1.5 unit=V
